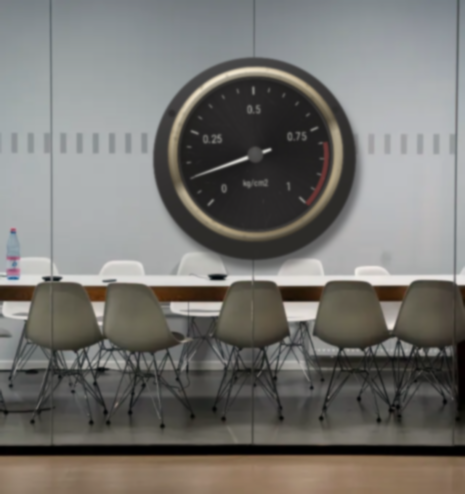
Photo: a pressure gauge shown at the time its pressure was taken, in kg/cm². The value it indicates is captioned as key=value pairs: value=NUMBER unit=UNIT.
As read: value=0.1 unit=kg/cm²
